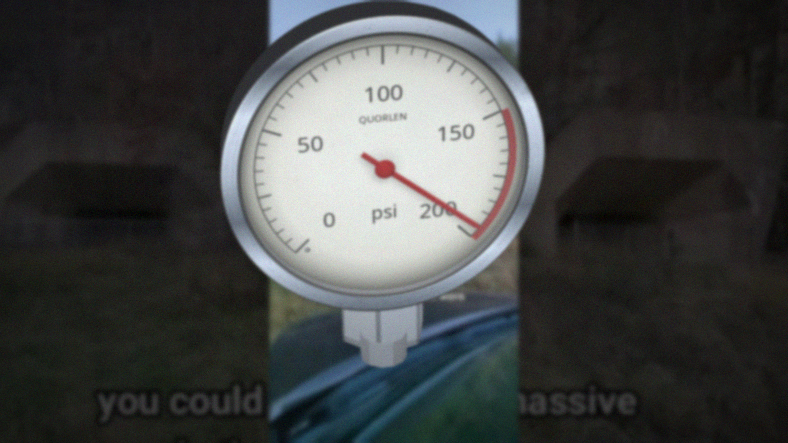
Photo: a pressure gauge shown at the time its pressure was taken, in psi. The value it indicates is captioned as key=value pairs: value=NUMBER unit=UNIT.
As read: value=195 unit=psi
